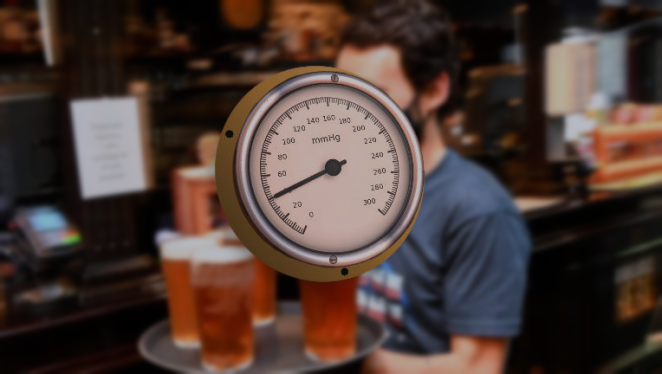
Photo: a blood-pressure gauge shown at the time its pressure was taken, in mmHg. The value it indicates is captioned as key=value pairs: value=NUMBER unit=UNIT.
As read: value=40 unit=mmHg
